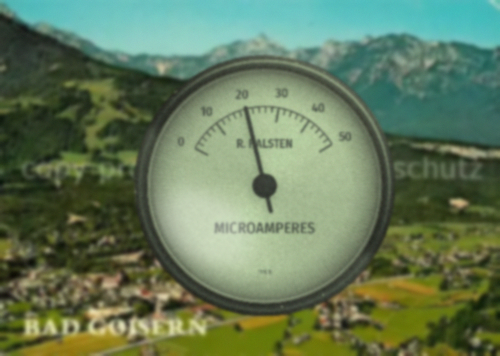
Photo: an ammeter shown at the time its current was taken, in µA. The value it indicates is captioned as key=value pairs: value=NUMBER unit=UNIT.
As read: value=20 unit=µA
